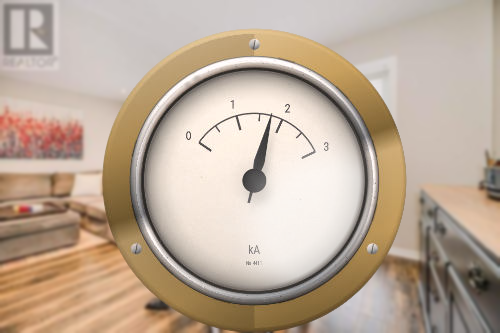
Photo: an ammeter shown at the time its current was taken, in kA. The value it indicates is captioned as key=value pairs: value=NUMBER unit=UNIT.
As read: value=1.75 unit=kA
